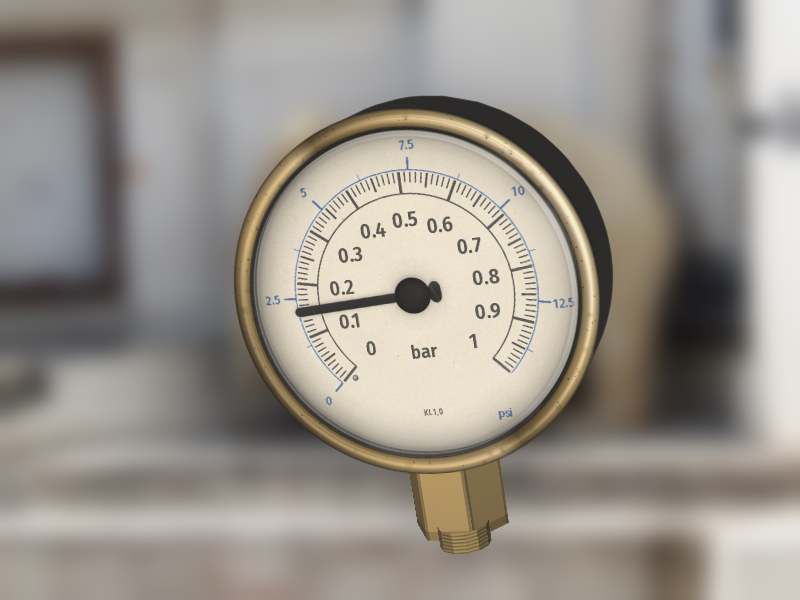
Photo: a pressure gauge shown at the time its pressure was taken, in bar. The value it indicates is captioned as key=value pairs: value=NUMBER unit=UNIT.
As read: value=0.15 unit=bar
